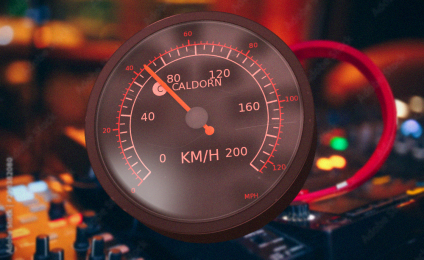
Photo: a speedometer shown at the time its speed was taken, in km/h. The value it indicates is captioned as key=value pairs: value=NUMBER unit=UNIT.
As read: value=70 unit=km/h
